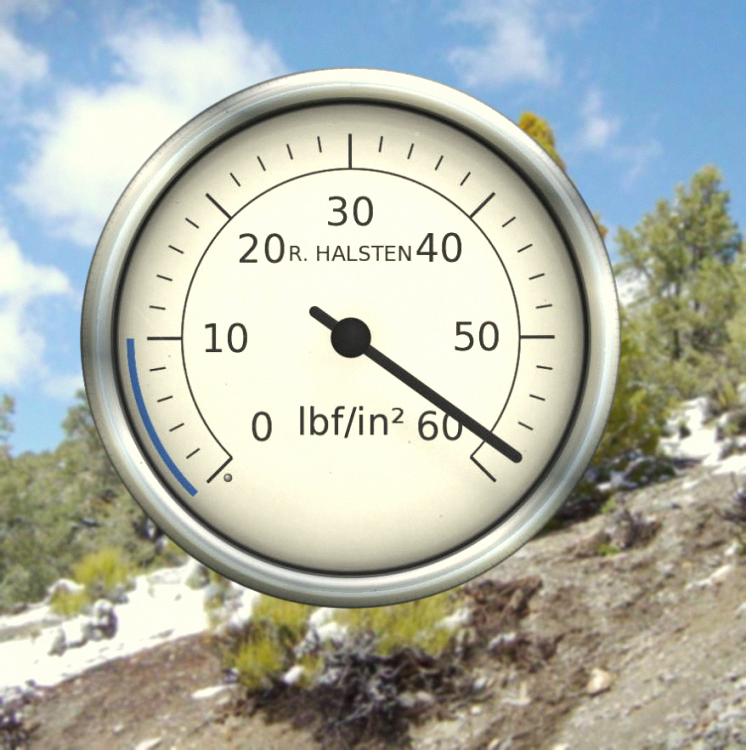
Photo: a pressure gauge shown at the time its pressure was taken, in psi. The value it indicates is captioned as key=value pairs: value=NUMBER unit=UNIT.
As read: value=58 unit=psi
